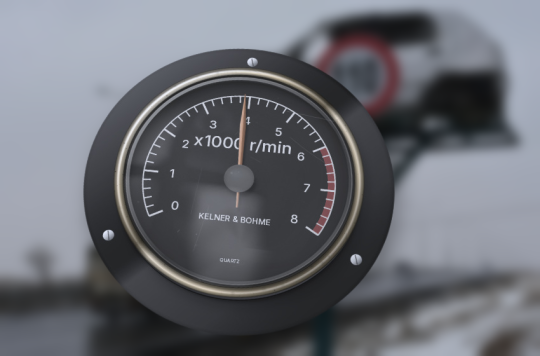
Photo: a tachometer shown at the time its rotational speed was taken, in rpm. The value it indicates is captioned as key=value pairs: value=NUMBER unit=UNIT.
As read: value=3900 unit=rpm
